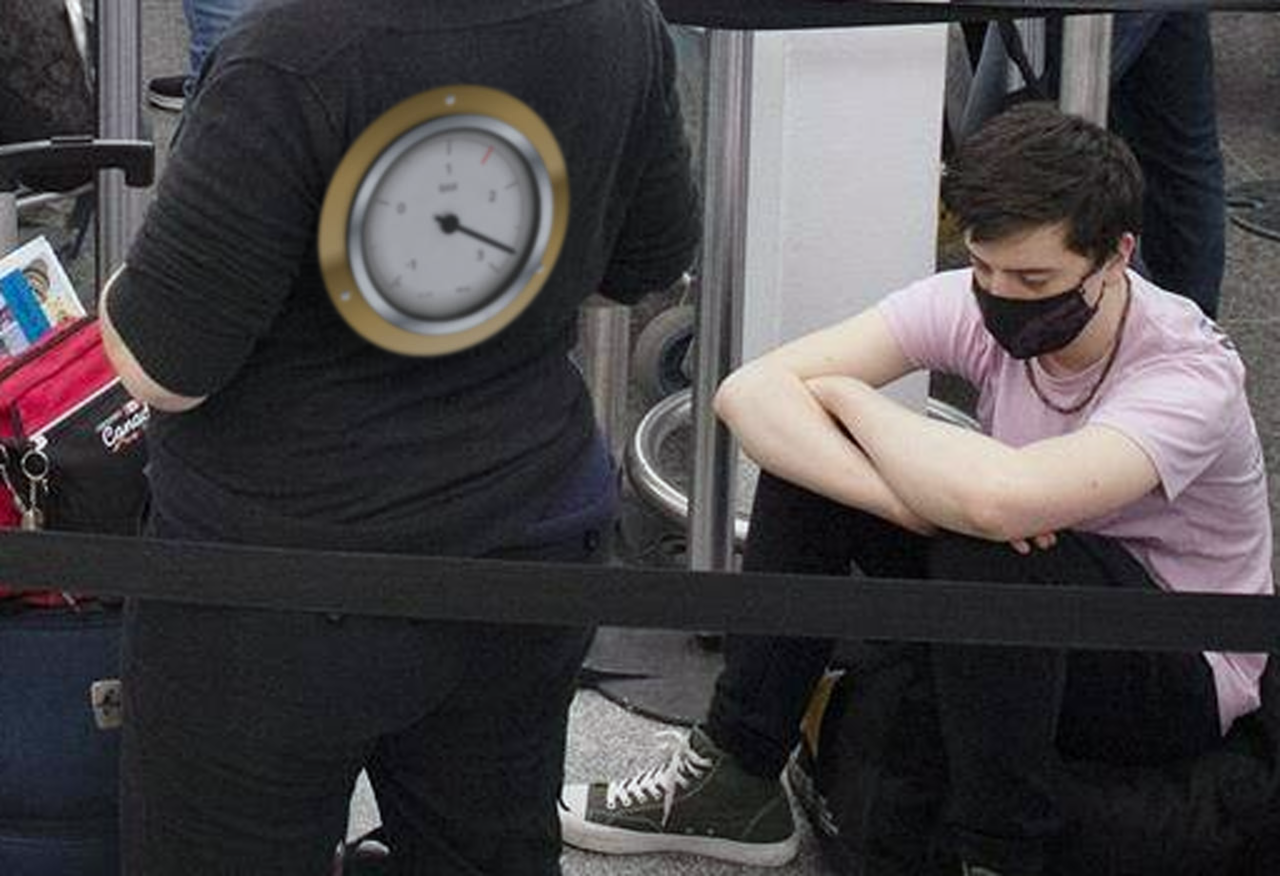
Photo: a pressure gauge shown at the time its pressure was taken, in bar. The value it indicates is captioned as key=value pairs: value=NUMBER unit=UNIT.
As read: value=2.75 unit=bar
